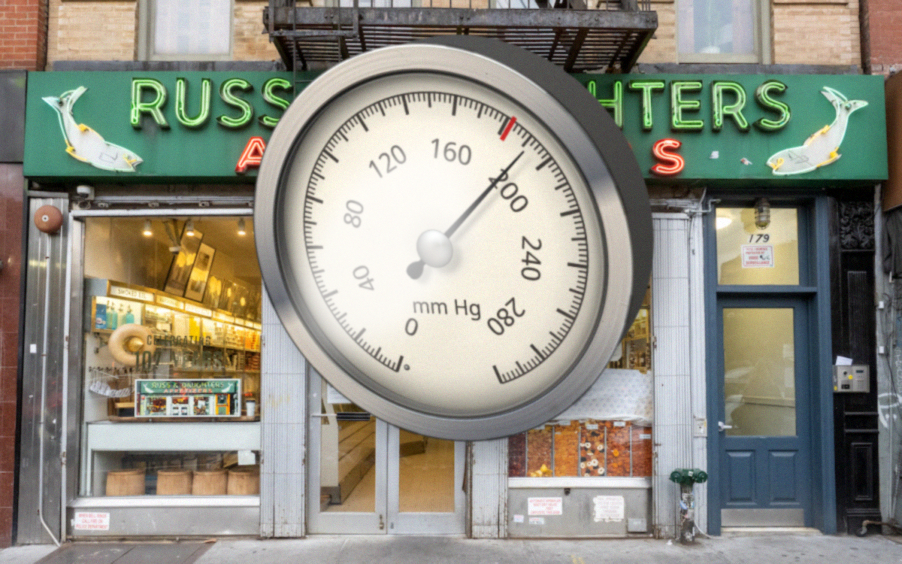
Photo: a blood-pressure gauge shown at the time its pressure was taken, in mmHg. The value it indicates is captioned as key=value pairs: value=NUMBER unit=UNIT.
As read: value=192 unit=mmHg
